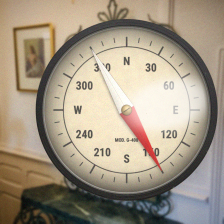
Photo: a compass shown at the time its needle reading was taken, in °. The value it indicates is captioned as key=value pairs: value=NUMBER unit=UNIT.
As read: value=150 unit=°
